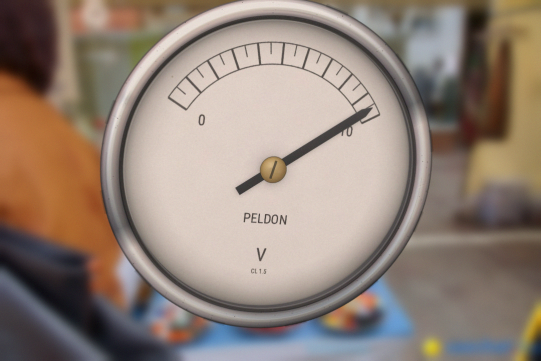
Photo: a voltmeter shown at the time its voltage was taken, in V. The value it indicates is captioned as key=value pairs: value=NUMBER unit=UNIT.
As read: value=9.5 unit=V
